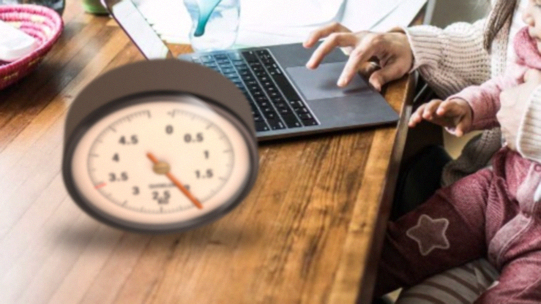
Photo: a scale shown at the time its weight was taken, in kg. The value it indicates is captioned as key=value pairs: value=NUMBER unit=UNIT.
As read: value=2 unit=kg
